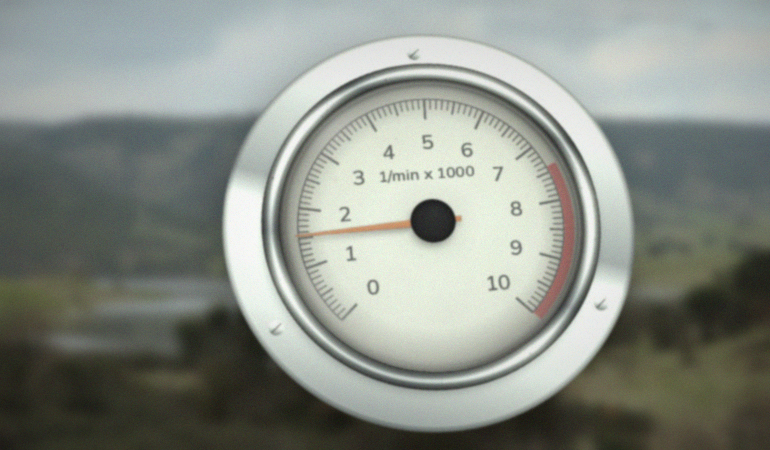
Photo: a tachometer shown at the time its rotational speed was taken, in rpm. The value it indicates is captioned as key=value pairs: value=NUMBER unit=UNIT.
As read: value=1500 unit=rpm
